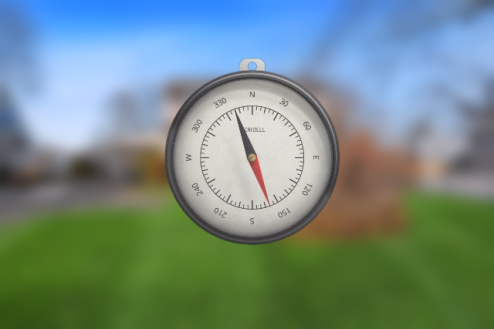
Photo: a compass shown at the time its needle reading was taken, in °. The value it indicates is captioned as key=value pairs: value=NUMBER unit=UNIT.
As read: value=160 unit=°
